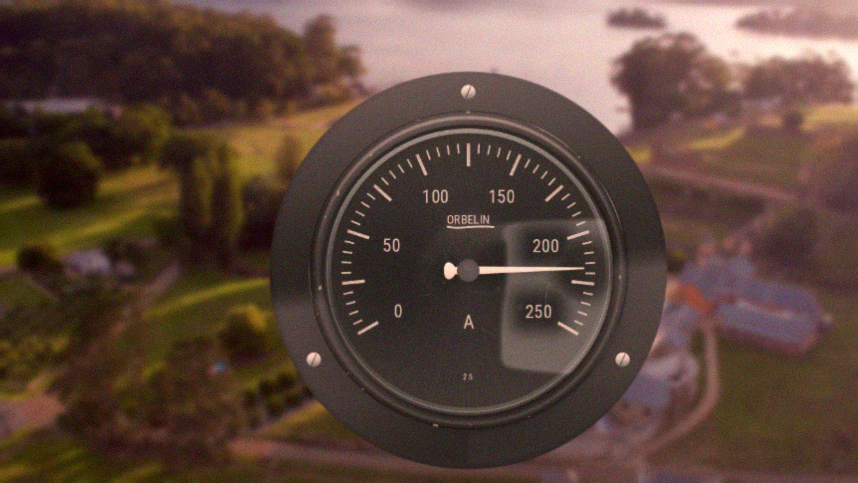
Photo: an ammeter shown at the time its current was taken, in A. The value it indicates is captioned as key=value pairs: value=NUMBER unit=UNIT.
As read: value=217.5 unit=A
